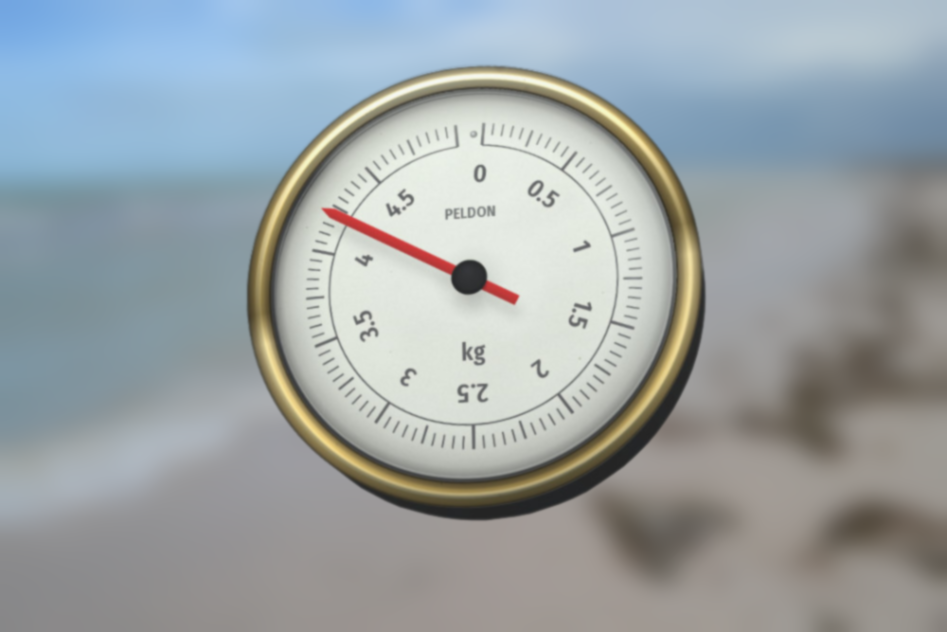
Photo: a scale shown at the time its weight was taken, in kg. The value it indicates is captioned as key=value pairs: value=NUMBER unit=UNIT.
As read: value=4.2 unit=kg
